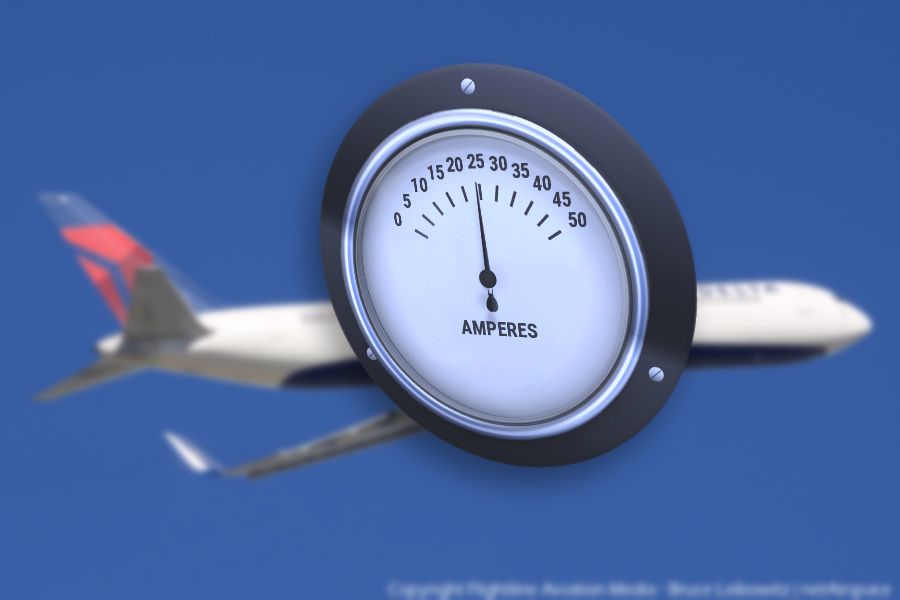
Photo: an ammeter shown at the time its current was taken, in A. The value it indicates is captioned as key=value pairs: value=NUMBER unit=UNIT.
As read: value=25 unit=A
